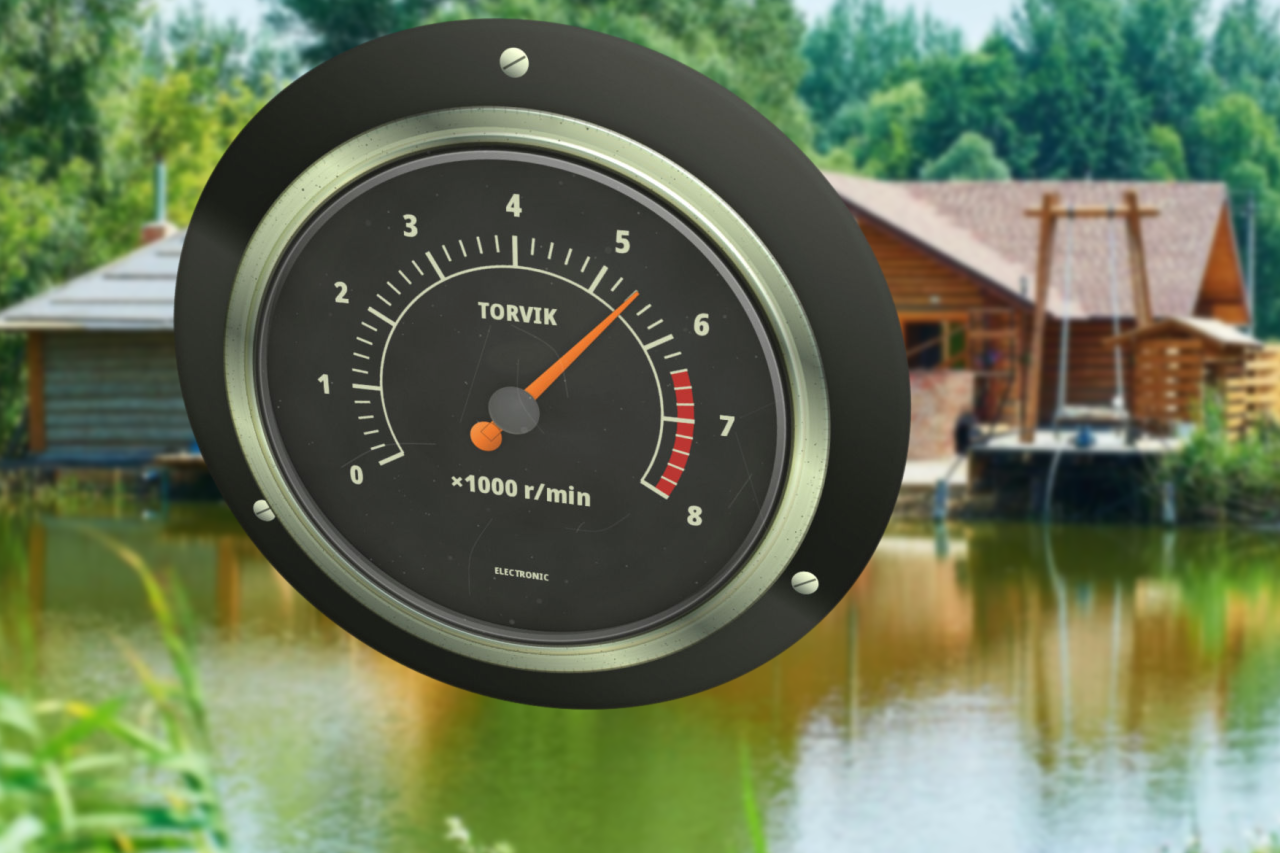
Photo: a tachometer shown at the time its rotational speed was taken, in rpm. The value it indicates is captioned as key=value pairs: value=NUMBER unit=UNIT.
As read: value=5400 unit=rpm
